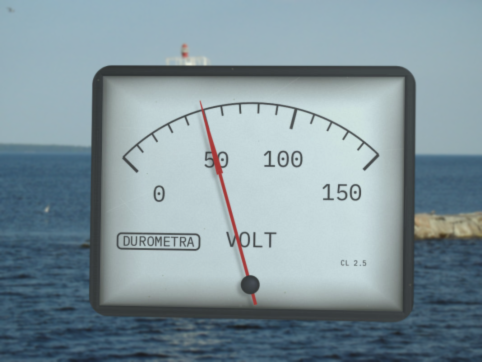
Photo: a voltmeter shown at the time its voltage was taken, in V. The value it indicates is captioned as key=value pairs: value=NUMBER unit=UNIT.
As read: value=50 unit=V
